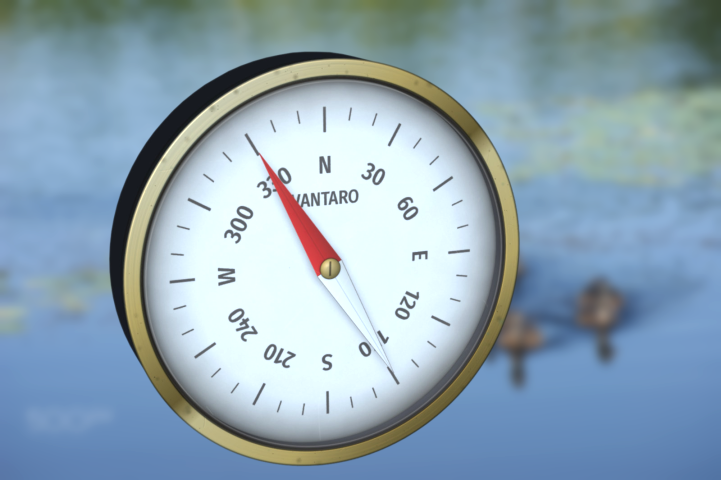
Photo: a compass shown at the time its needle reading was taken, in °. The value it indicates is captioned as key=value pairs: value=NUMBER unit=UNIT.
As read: value=330 unit=°
